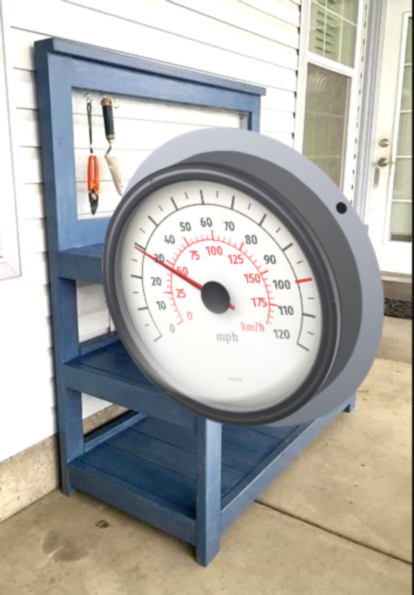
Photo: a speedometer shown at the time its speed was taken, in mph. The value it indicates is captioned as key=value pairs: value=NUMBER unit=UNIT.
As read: value=30 unit=mph
